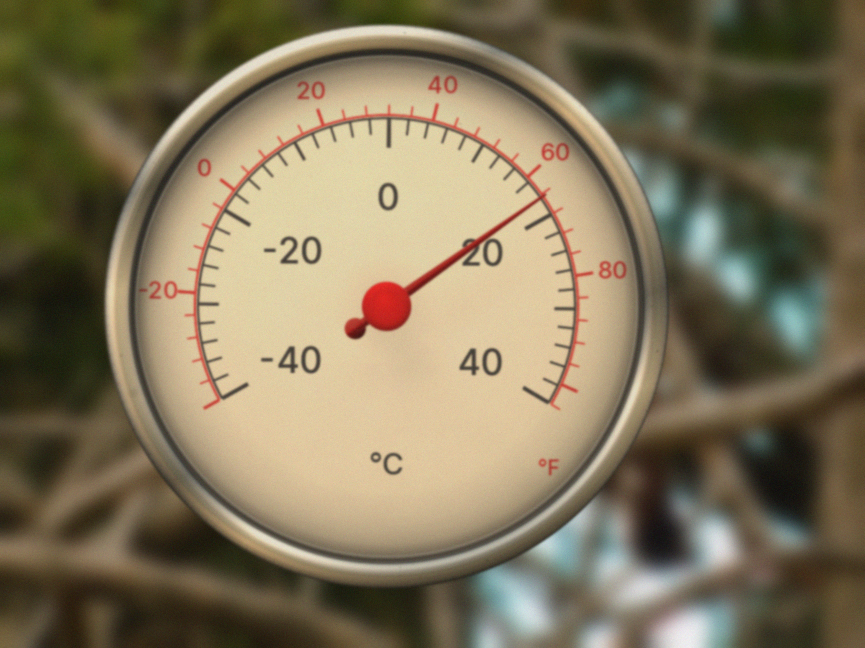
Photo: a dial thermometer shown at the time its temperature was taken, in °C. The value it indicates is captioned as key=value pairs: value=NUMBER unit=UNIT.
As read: value=18 unit=°C
